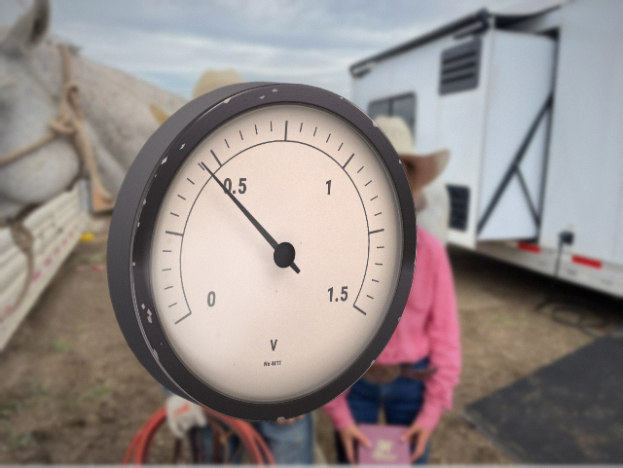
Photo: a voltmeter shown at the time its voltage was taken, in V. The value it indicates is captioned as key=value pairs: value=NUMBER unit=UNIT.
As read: value=0.45 unit=V
